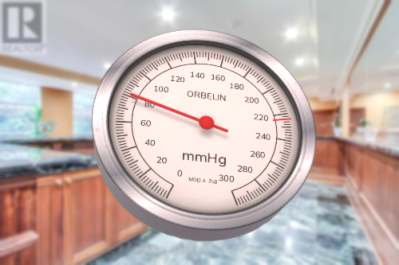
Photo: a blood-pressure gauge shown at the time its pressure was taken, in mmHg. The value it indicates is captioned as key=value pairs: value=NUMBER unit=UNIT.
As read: value=80 unit=mmHg
